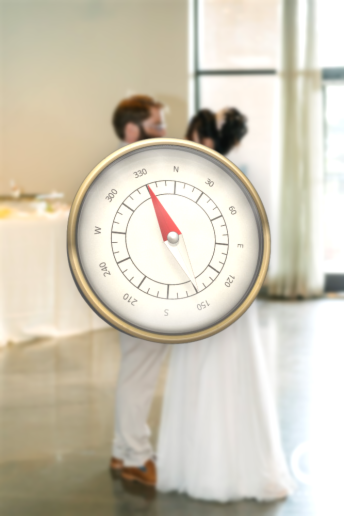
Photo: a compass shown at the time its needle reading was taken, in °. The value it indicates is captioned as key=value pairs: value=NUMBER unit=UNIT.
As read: value=330 unit=°
